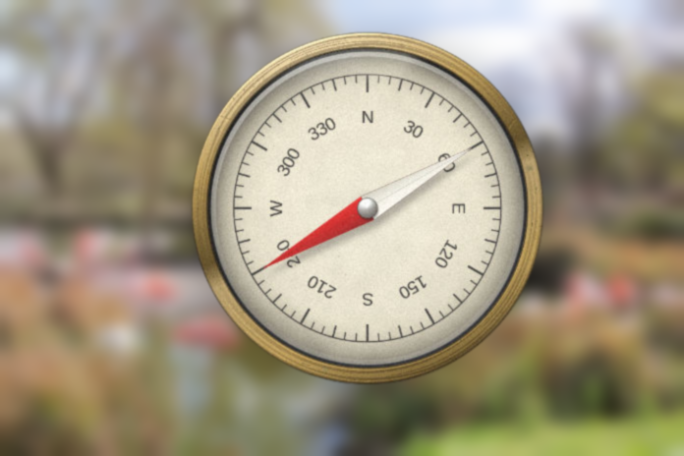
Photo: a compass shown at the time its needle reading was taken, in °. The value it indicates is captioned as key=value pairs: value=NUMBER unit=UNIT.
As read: value=240 unit=°
